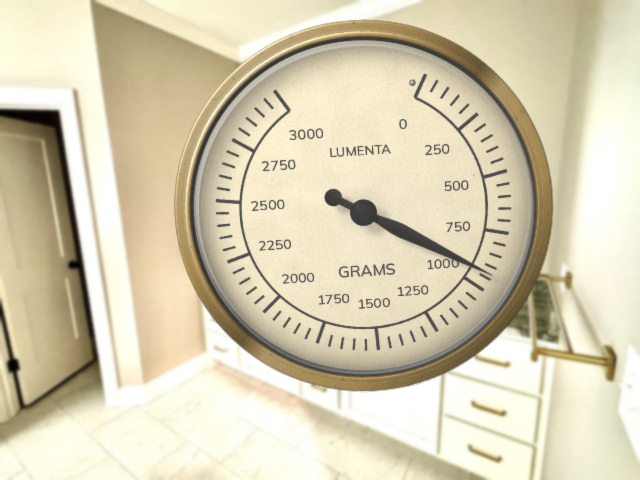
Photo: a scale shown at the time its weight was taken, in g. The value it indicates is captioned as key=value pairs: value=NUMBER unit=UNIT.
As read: value=925 unit=g
